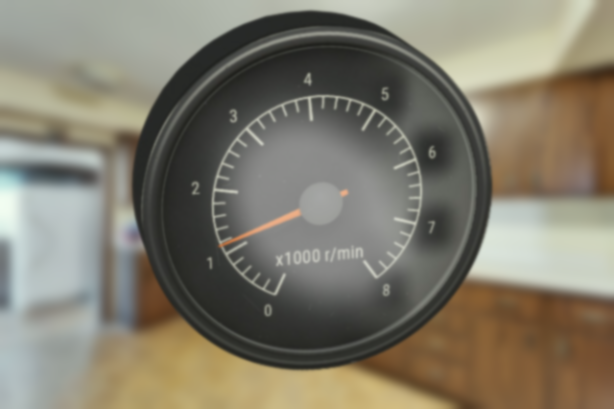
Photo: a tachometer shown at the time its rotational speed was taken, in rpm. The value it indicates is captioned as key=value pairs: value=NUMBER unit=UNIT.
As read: value=1200 unit=rpm
